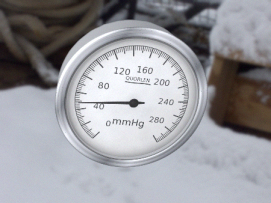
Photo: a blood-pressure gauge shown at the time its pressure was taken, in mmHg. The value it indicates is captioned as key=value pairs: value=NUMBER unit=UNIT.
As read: value=50 unit=mmHg
